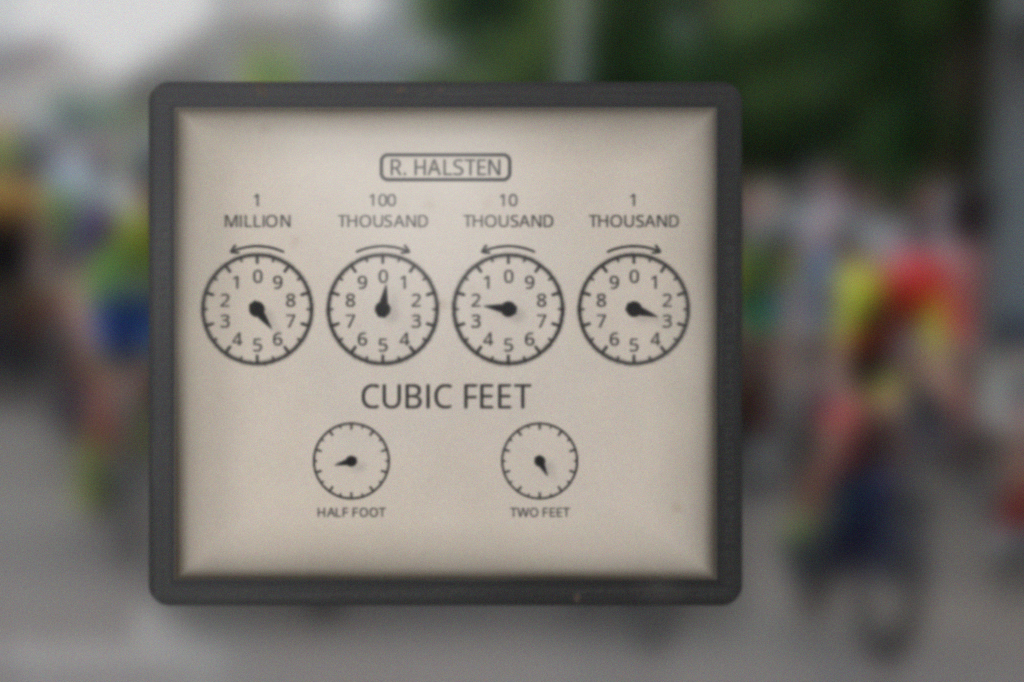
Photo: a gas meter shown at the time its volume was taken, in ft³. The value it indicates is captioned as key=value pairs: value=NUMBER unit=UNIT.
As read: value=602300 unit=ft³
